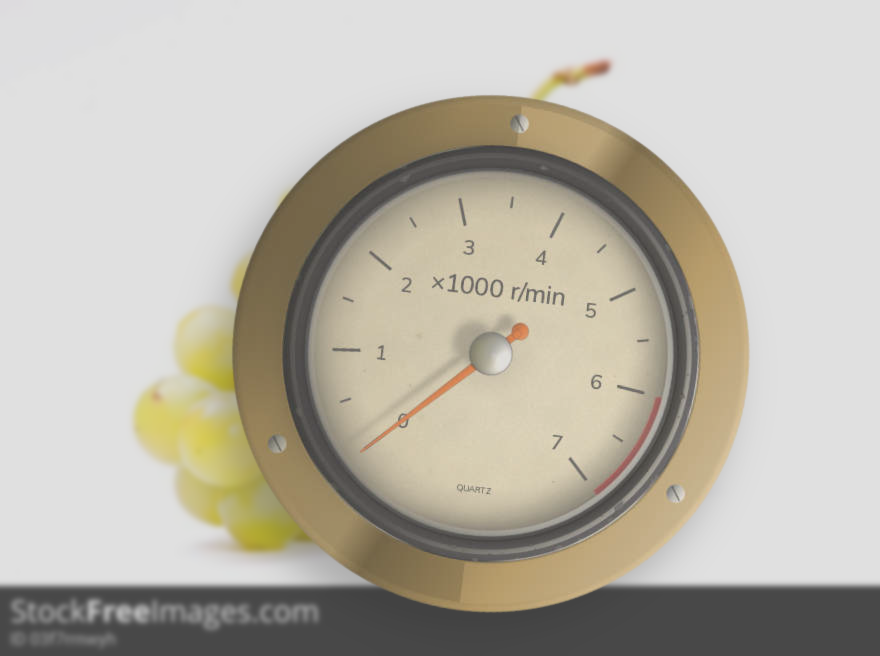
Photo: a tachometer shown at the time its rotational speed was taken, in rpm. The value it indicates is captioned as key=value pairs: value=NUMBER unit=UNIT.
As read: value=0 unit=rpm
